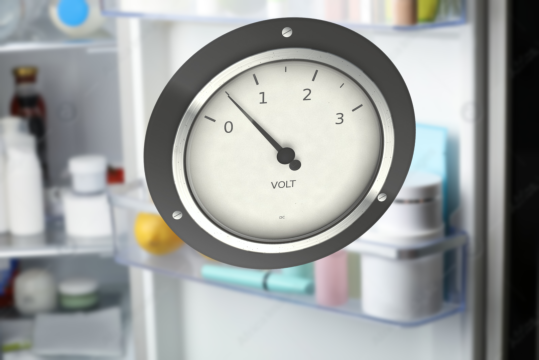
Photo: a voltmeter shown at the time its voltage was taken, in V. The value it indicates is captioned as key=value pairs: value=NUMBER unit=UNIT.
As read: value=0.5 unit=V
